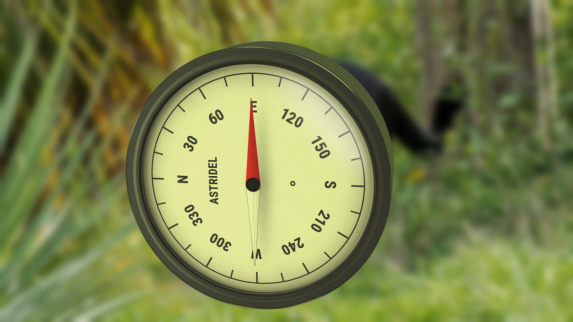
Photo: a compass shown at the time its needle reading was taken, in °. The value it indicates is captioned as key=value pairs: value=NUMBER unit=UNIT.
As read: value=90 unit=°
